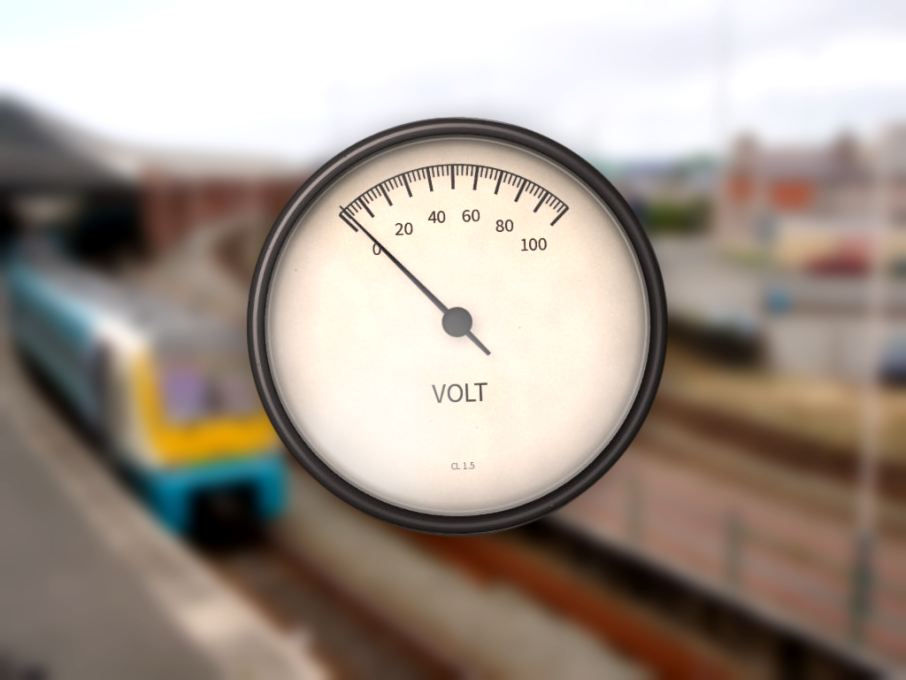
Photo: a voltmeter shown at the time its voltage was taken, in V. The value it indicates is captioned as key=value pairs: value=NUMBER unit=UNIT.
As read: value=2 unit=V
